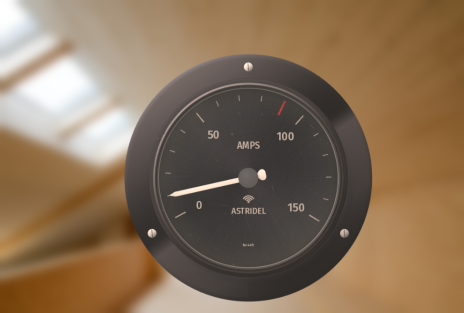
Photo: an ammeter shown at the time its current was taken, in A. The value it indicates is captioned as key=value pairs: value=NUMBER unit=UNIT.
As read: value=10 unit=A
